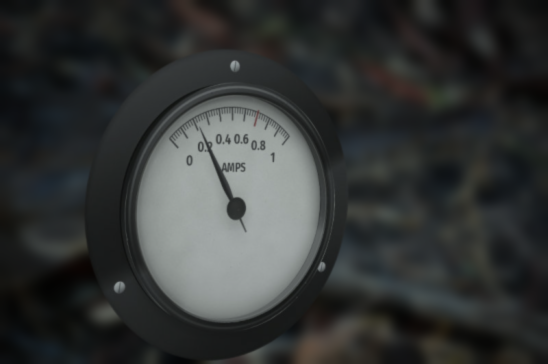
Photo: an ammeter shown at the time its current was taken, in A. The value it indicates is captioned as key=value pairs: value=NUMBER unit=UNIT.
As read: value=0.2 unit=A
